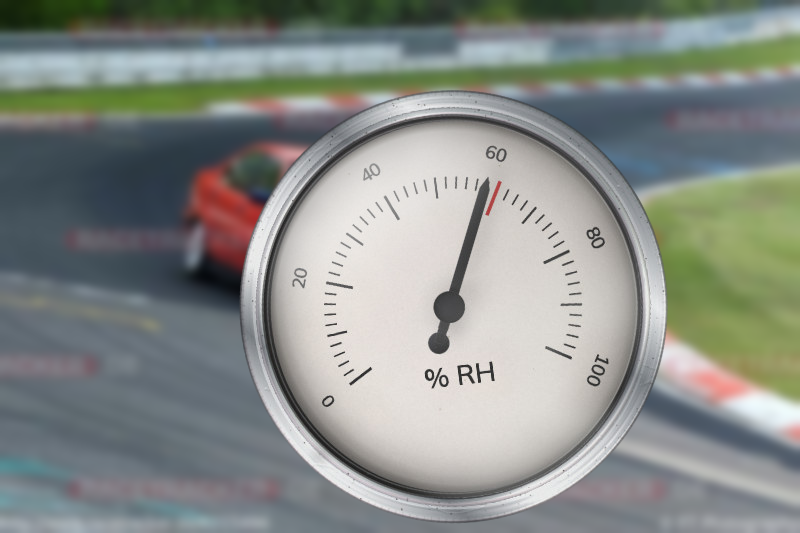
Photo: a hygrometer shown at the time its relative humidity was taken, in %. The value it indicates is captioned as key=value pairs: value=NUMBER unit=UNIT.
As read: value=60 unit=%
